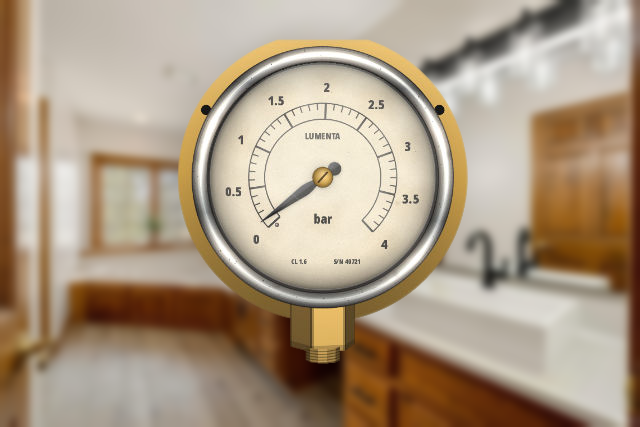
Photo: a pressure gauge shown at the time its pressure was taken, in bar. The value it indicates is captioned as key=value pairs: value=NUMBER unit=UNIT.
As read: value=0.1 unit=bar
